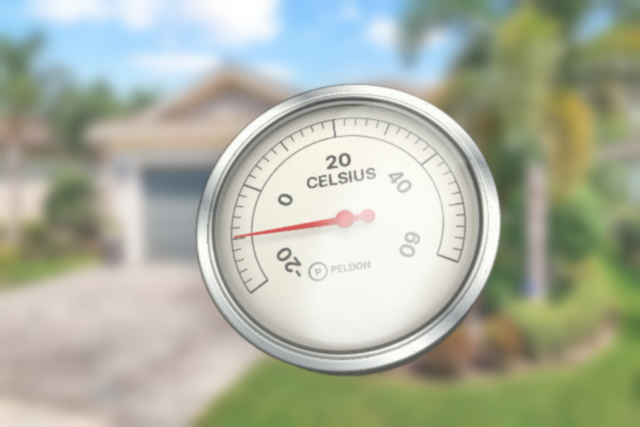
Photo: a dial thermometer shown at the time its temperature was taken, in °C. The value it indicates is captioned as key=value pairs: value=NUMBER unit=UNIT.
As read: value=-10 unit=°C
